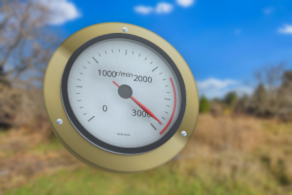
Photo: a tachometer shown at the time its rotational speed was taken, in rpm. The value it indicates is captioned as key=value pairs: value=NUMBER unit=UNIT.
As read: value=2900 unit=rpm
